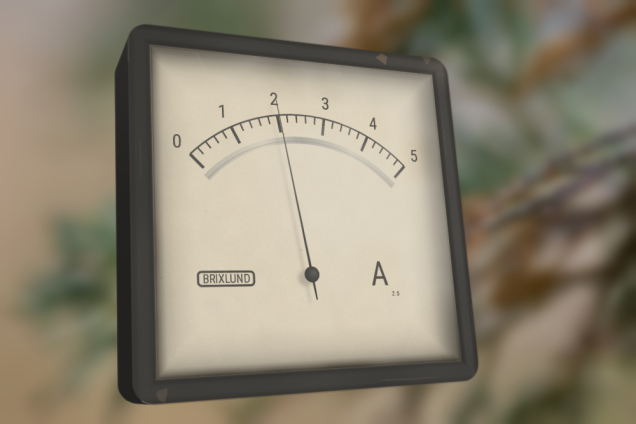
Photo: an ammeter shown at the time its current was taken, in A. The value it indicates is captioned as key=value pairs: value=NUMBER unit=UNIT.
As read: value=2 unit=A
